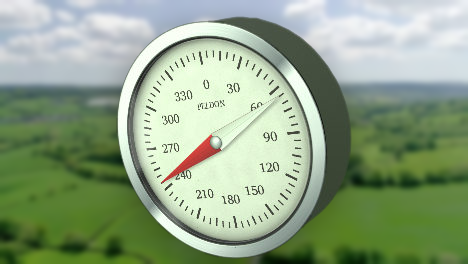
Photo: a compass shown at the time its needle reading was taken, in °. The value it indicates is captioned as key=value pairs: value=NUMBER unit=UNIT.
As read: value=245 unit=°
